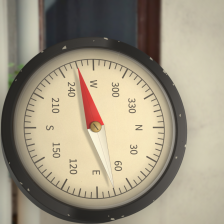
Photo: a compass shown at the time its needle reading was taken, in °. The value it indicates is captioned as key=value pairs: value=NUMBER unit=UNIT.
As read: value=255 unit=°
